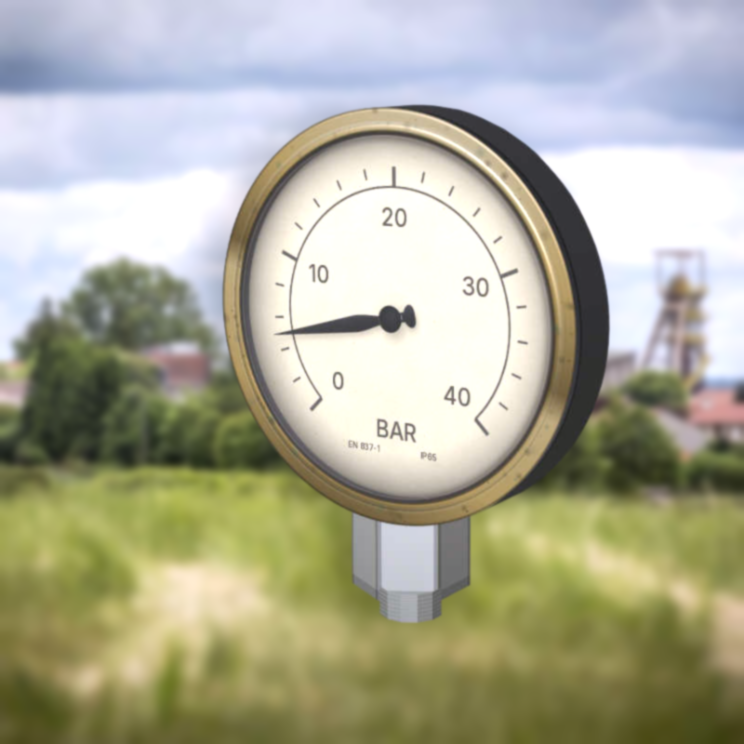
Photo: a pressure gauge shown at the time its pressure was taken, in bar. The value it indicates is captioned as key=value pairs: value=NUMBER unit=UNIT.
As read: value=5 unit=bar
